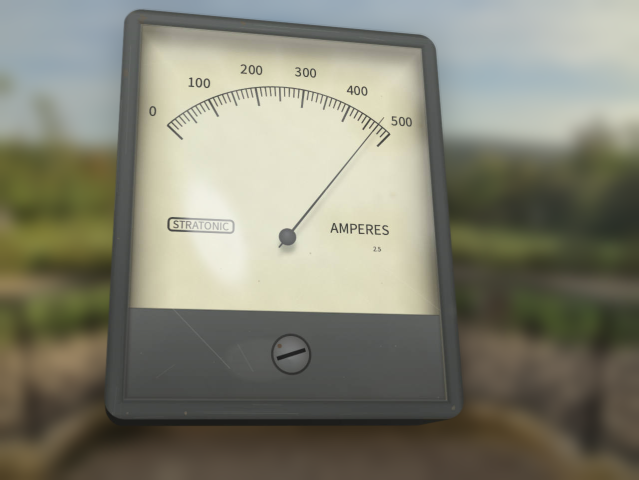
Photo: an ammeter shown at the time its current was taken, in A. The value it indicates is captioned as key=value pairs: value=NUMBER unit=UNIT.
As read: value=470 unit=A
